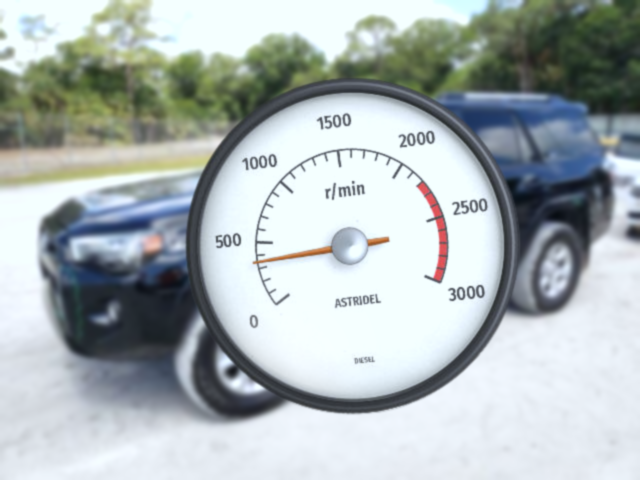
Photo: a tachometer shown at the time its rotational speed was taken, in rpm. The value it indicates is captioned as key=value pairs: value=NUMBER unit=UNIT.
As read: value=350 unit=rpm
